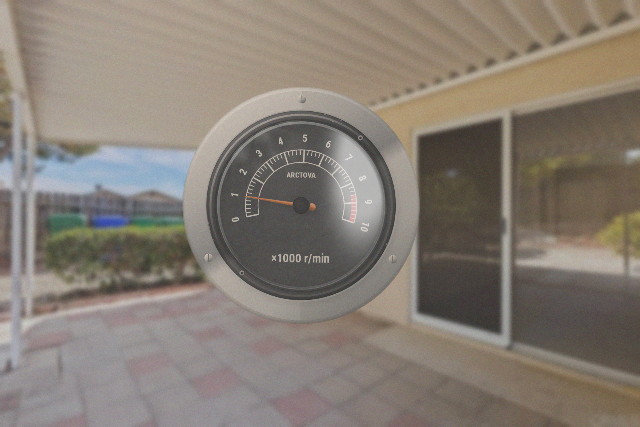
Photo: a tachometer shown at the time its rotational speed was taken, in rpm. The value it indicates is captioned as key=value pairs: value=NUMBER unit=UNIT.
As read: value=1000 unit=rpm
